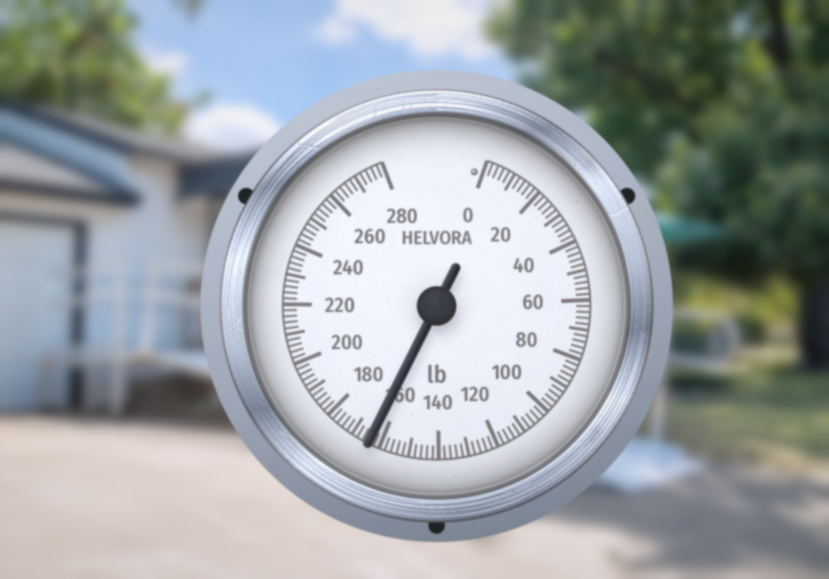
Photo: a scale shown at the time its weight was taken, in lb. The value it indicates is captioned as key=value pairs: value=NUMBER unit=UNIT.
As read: value=164 unit=lb
